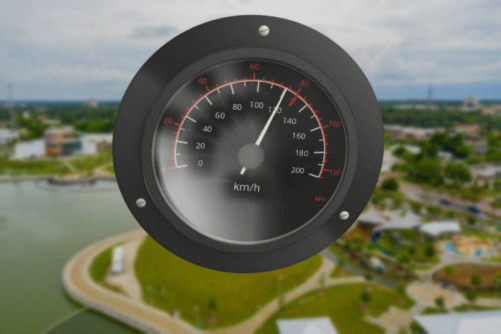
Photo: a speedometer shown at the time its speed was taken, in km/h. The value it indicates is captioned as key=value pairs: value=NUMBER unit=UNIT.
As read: value=120 unit=km/h
